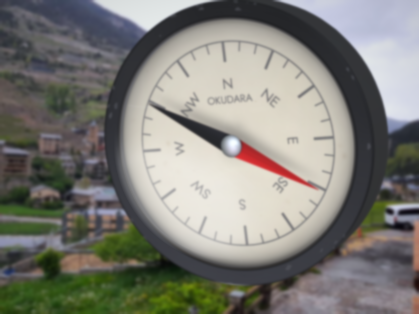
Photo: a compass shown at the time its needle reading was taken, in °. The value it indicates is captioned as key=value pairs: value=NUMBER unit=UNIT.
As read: value=120 unit=°
